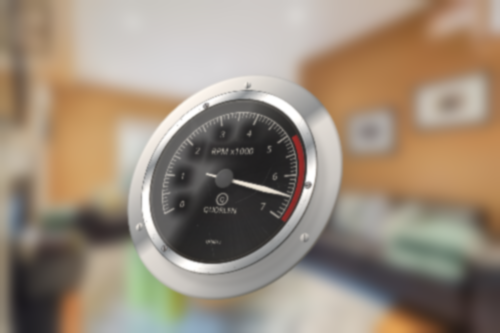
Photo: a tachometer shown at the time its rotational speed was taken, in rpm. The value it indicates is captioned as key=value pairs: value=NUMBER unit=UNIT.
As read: value=6500 unit=rpm
